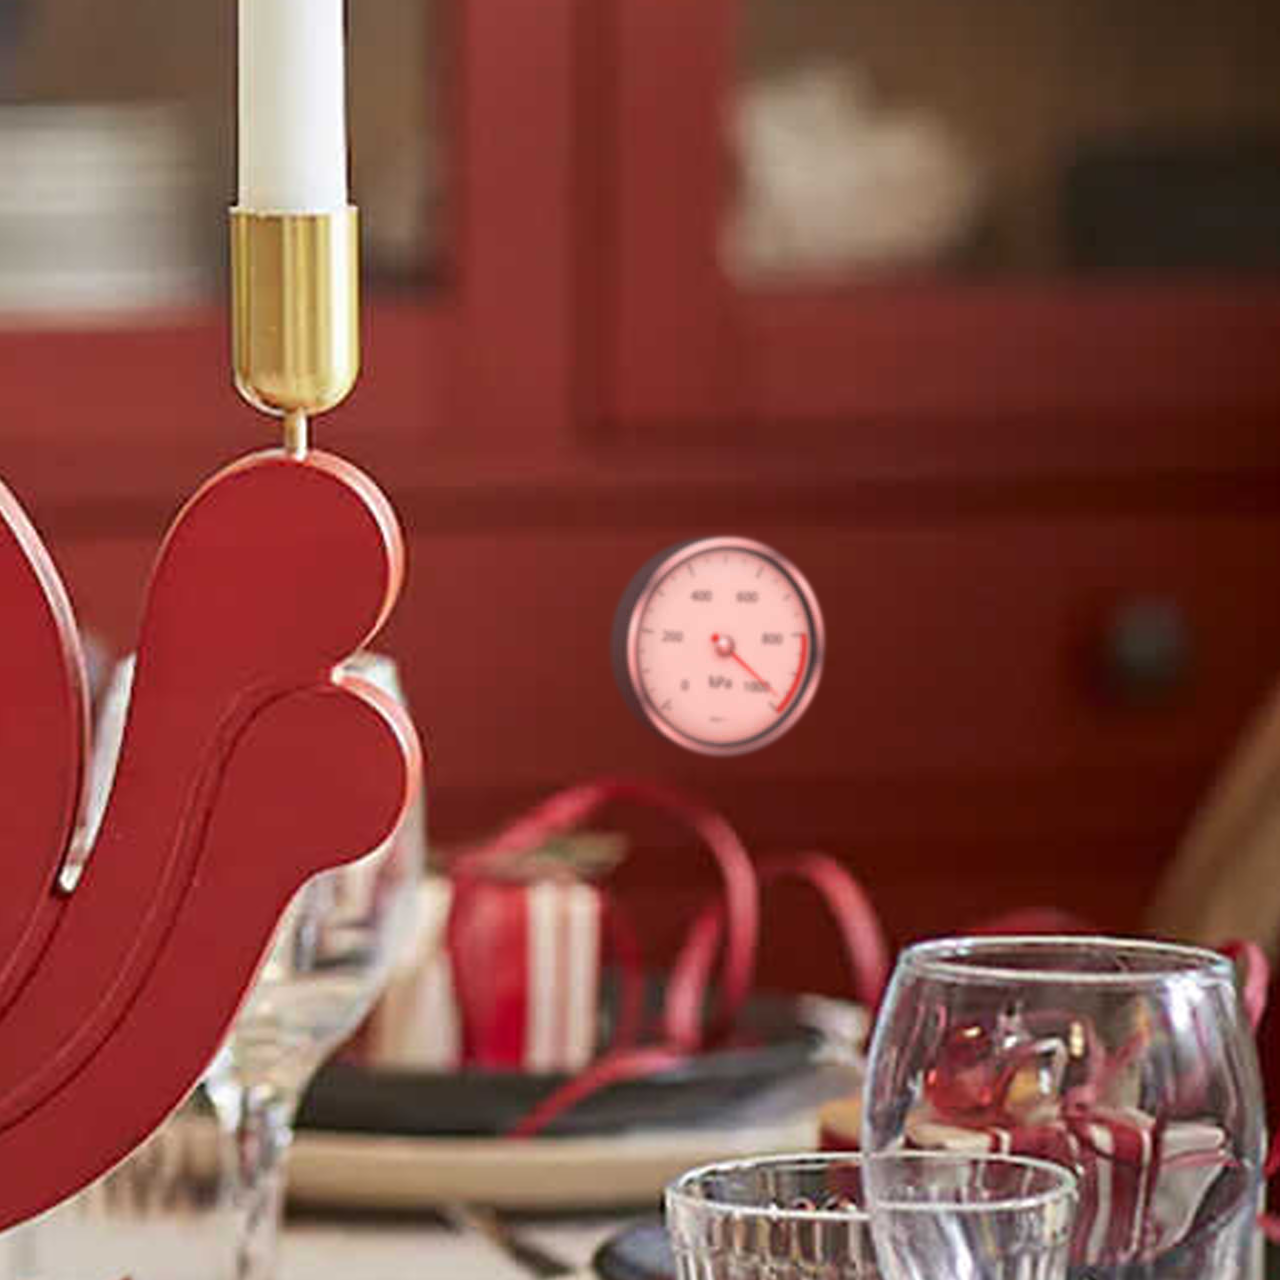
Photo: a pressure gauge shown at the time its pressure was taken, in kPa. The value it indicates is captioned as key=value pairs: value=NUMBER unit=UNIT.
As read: value=975 unit=kPa
